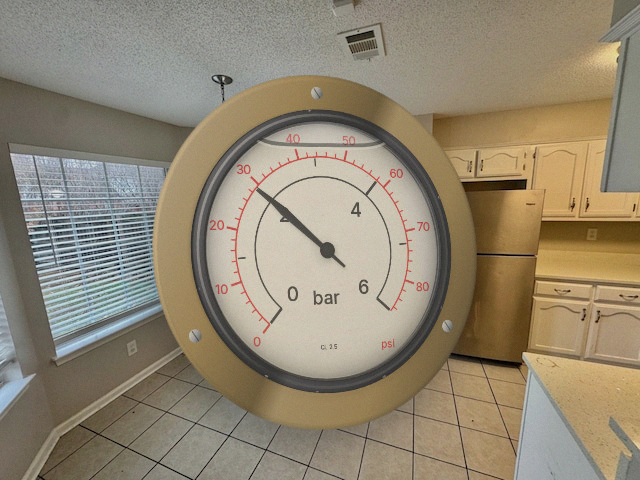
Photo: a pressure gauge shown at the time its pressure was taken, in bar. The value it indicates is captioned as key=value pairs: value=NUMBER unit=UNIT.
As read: value=2 unit=bar
